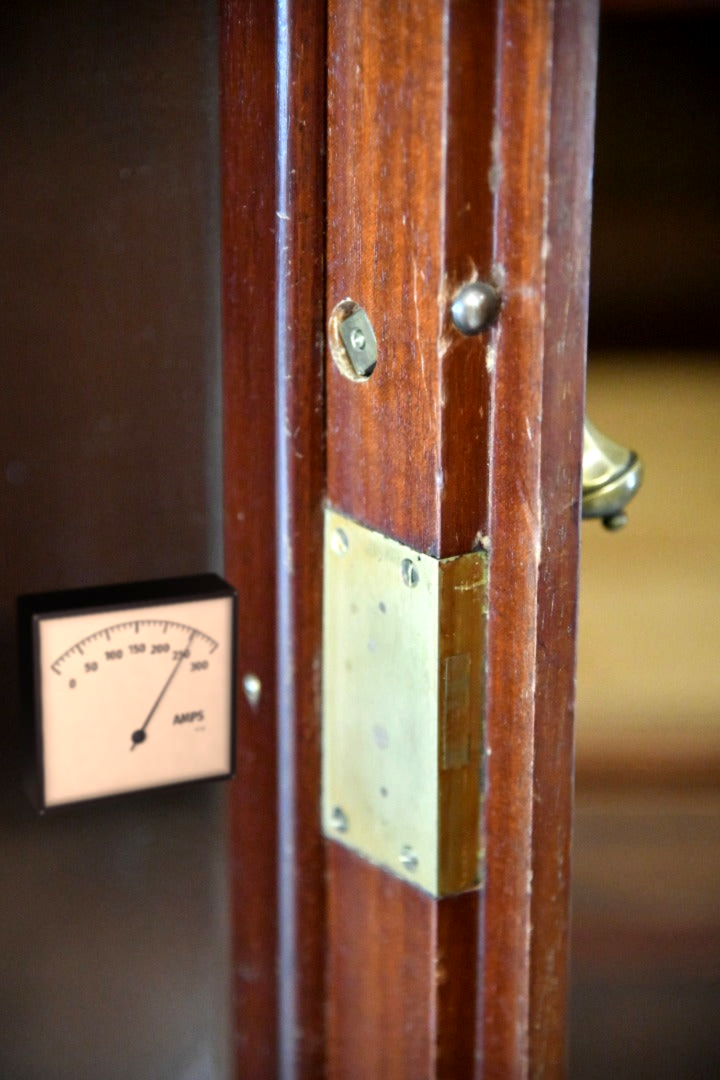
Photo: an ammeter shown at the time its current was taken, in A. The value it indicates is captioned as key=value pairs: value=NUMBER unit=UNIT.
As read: value=250 unit=A
